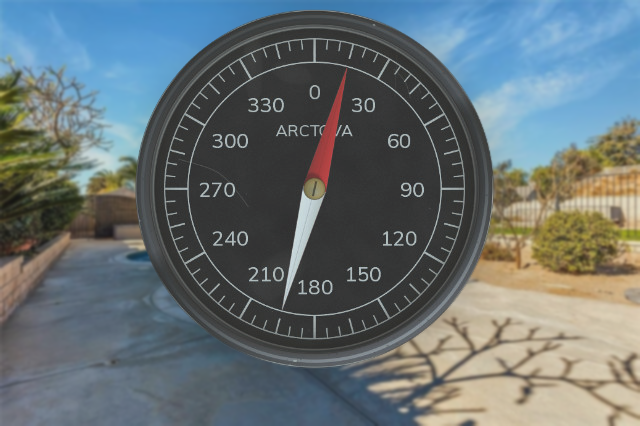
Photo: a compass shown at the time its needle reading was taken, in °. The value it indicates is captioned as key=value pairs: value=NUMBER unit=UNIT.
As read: value=15 unit=°
